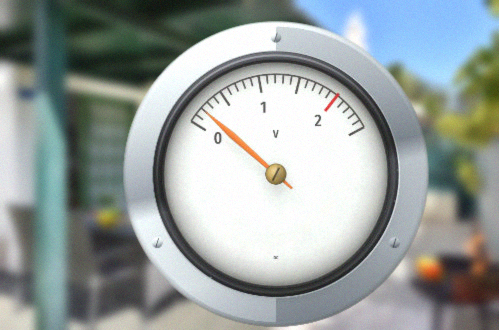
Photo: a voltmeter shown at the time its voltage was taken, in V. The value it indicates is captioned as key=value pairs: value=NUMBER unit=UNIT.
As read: value=0.2 unit=V
